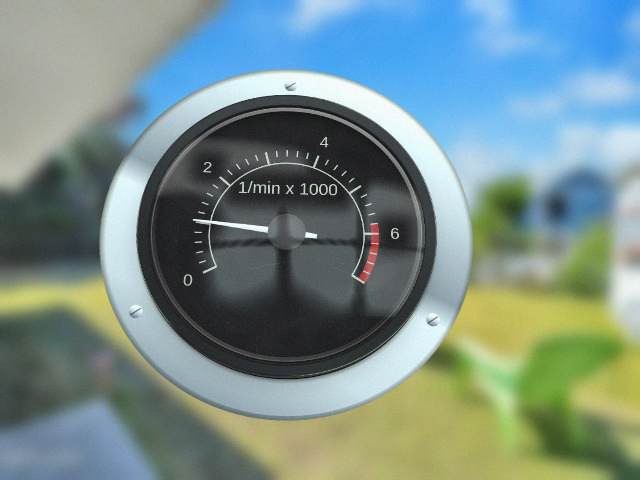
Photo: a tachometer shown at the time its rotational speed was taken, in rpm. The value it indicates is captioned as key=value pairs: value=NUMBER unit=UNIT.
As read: value=1000 unit=rpm
